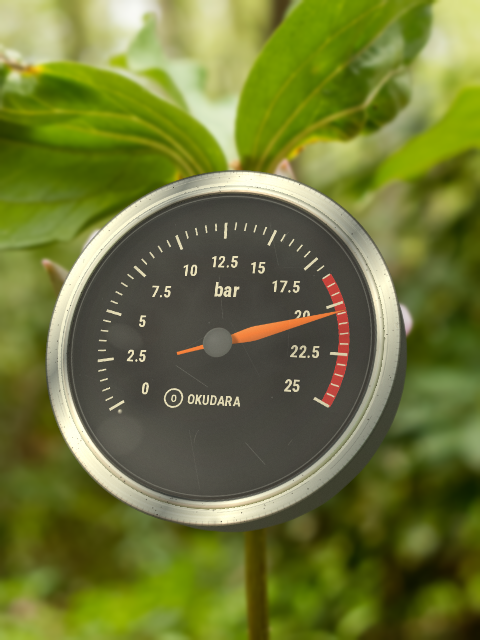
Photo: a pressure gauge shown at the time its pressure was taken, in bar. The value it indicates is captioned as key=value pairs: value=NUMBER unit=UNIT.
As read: value=20.5 unit=bar
